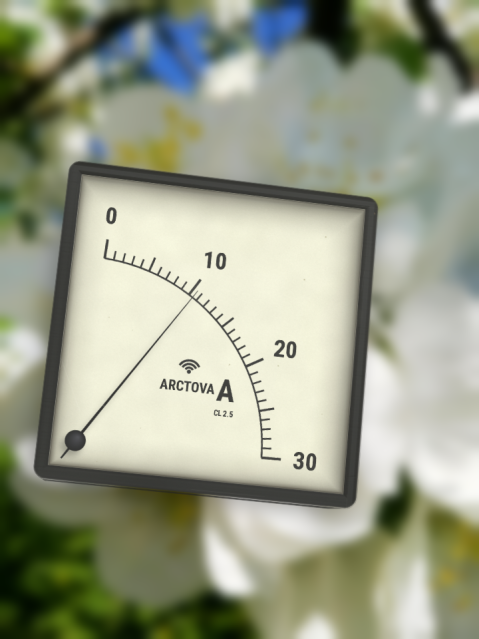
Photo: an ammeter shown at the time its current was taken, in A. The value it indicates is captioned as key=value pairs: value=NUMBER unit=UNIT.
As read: value=10.5 unit=A
